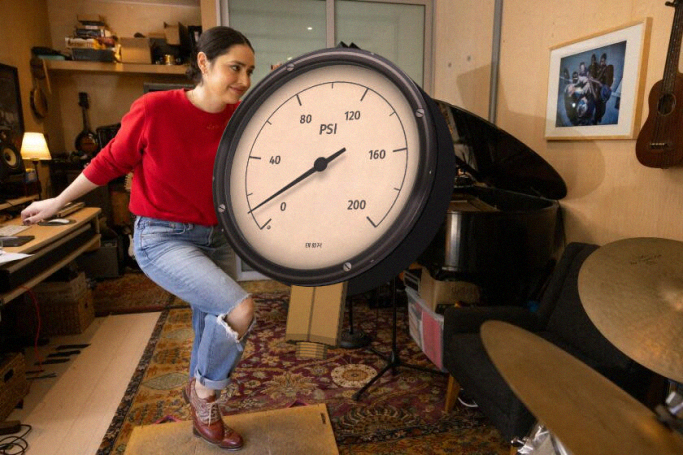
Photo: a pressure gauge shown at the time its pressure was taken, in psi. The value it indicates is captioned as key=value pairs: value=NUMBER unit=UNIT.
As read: value=10 unit=psi
